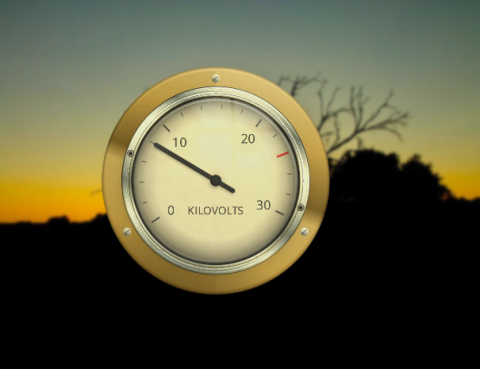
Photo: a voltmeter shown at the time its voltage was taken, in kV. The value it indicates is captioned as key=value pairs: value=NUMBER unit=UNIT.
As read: value=8 unit=kV
